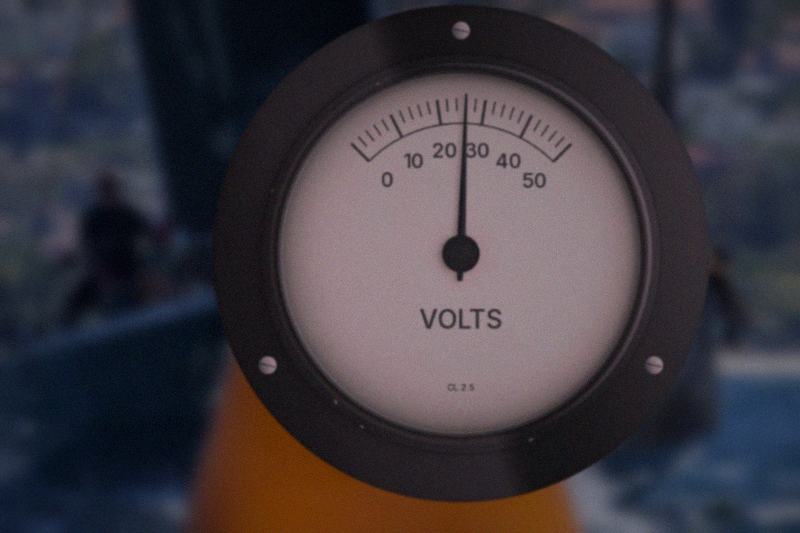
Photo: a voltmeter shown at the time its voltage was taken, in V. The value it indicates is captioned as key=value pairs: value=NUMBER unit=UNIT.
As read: value=26 unit=V
